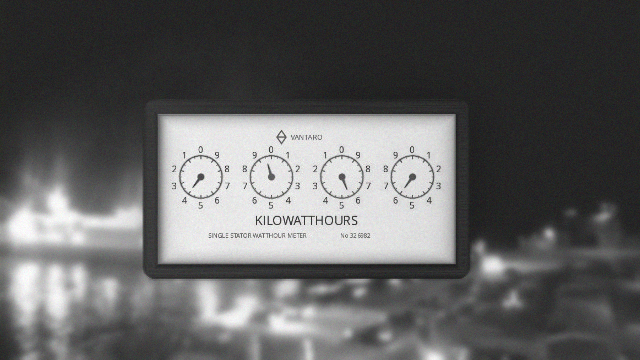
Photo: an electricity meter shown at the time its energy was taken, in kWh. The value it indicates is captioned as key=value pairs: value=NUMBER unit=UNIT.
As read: value=3956 unit=kWh
